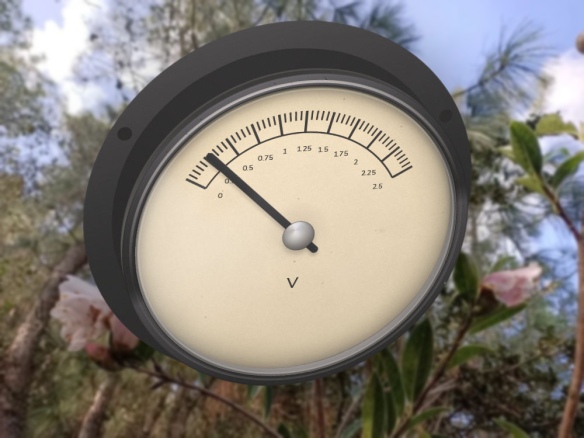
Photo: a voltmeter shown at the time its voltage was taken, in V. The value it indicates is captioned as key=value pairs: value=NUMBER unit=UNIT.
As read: value=0.3 unit=V
